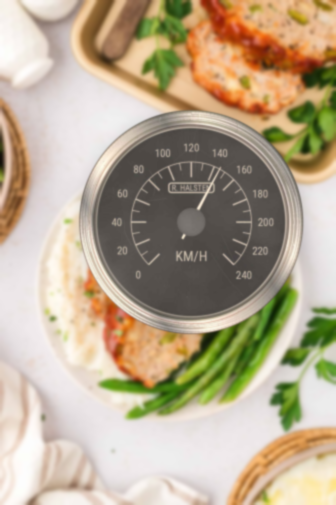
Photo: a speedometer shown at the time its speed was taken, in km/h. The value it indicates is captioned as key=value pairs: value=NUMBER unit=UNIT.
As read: value=145 unit=km/h
